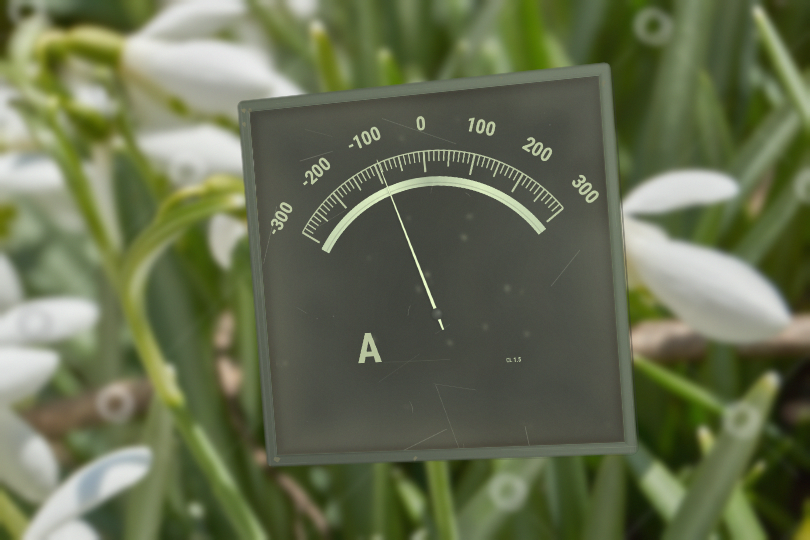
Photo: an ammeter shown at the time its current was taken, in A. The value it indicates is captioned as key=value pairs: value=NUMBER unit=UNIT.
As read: value=-90 unit=A
